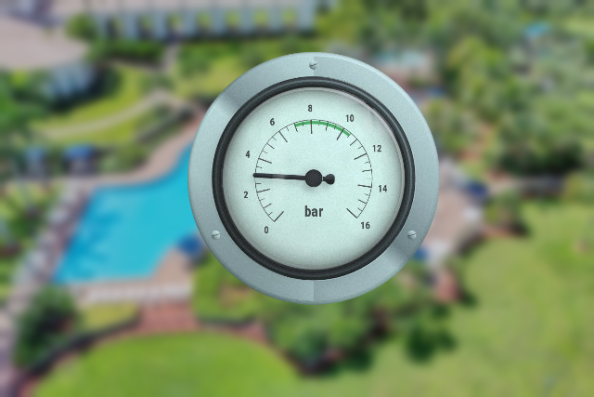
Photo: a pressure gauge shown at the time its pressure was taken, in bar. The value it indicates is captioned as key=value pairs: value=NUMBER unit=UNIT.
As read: value=3 unit=bar
